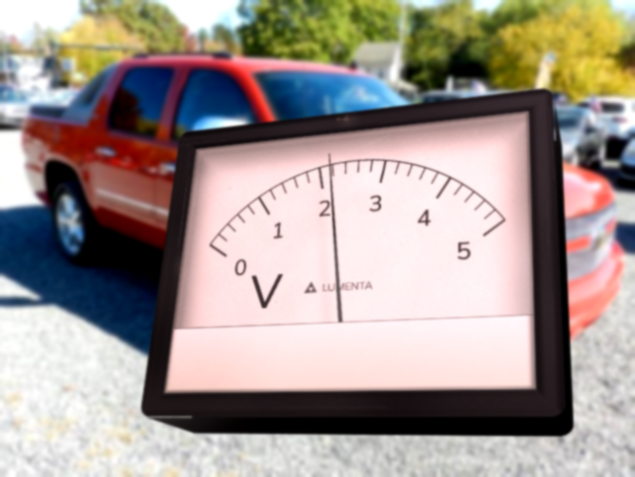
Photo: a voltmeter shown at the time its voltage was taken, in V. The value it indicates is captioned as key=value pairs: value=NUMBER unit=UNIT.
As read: value=2.2 unit=V
